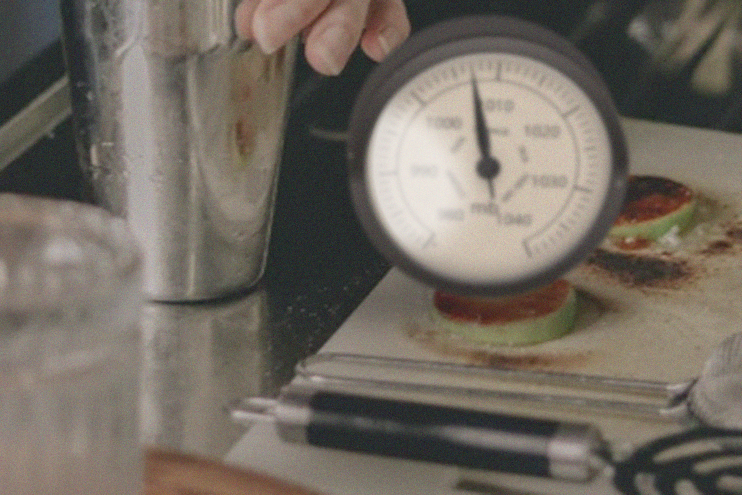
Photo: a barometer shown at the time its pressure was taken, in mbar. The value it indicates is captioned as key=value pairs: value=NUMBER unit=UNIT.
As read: value=1007 unit=mbar
